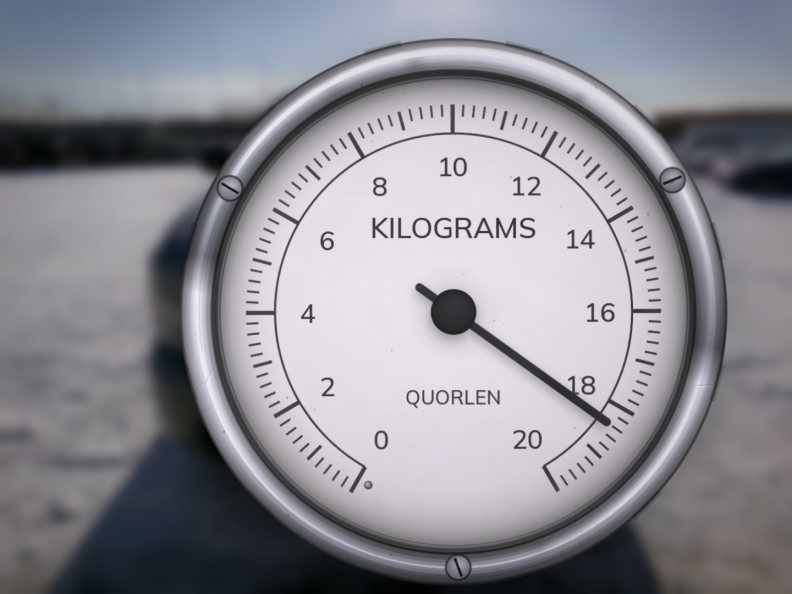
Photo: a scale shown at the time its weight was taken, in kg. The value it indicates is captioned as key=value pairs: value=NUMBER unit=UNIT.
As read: value=18.4 unit=kg
